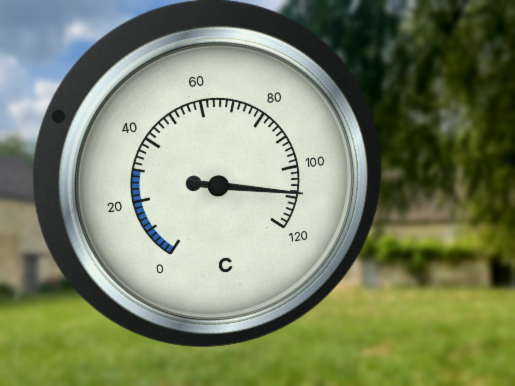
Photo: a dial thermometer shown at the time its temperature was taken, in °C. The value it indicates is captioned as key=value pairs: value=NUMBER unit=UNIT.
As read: value=108 unit=°C
